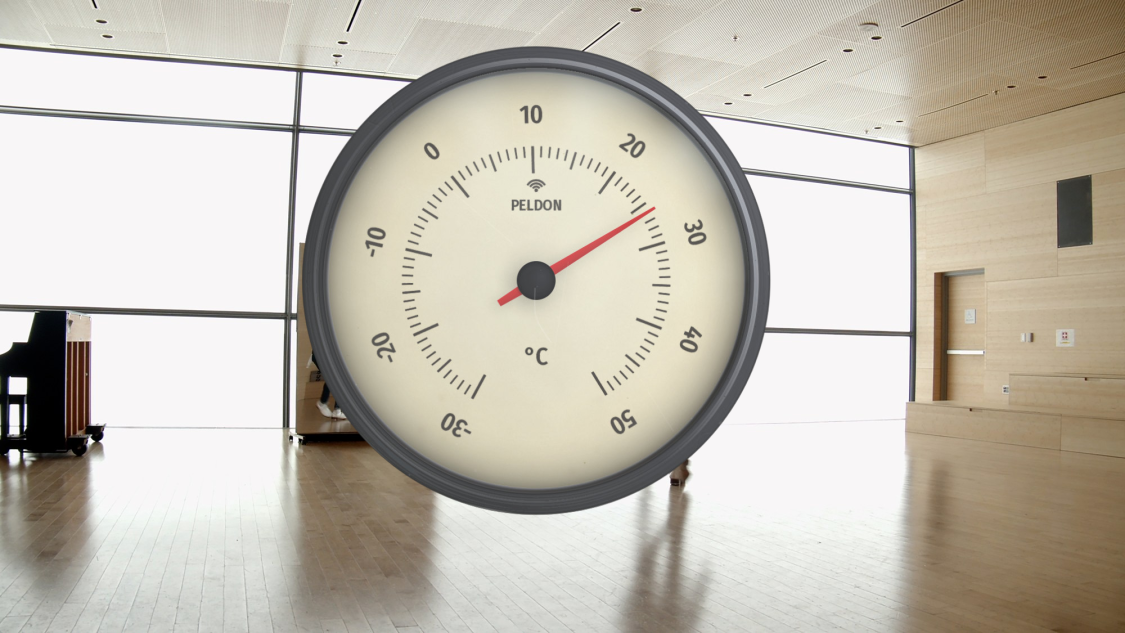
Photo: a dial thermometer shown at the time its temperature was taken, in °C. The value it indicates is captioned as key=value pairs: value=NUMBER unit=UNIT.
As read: value=26 unit=°C
